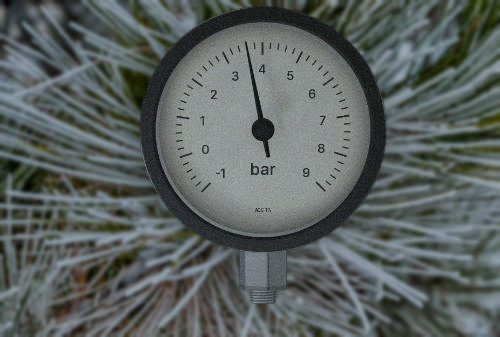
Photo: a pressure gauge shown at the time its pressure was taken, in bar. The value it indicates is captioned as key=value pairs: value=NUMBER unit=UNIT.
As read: value=3.6 unit=bar
